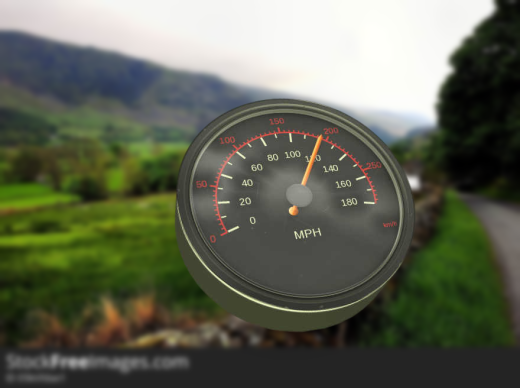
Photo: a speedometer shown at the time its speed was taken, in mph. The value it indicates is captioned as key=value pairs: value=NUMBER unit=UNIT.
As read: value=120 unit=mph
